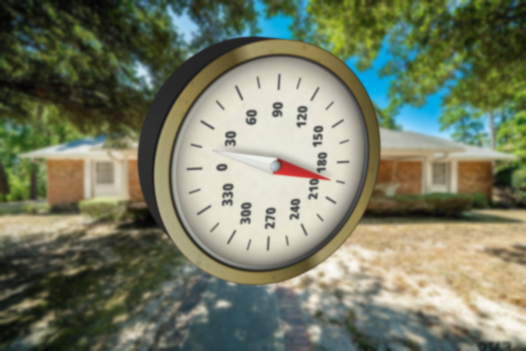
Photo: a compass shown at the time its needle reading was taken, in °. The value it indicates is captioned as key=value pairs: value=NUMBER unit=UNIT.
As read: value=195 unit=°
